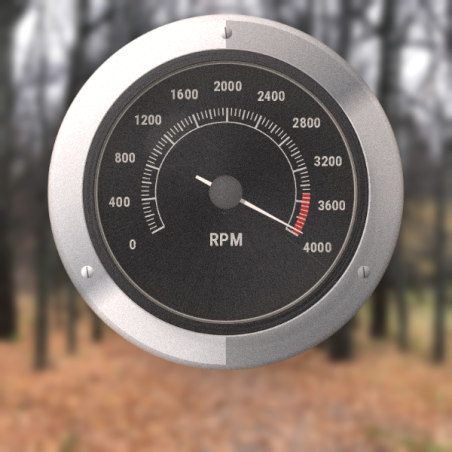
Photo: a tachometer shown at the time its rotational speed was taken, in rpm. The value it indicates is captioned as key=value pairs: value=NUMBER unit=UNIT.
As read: value=3950 unit=rpm
